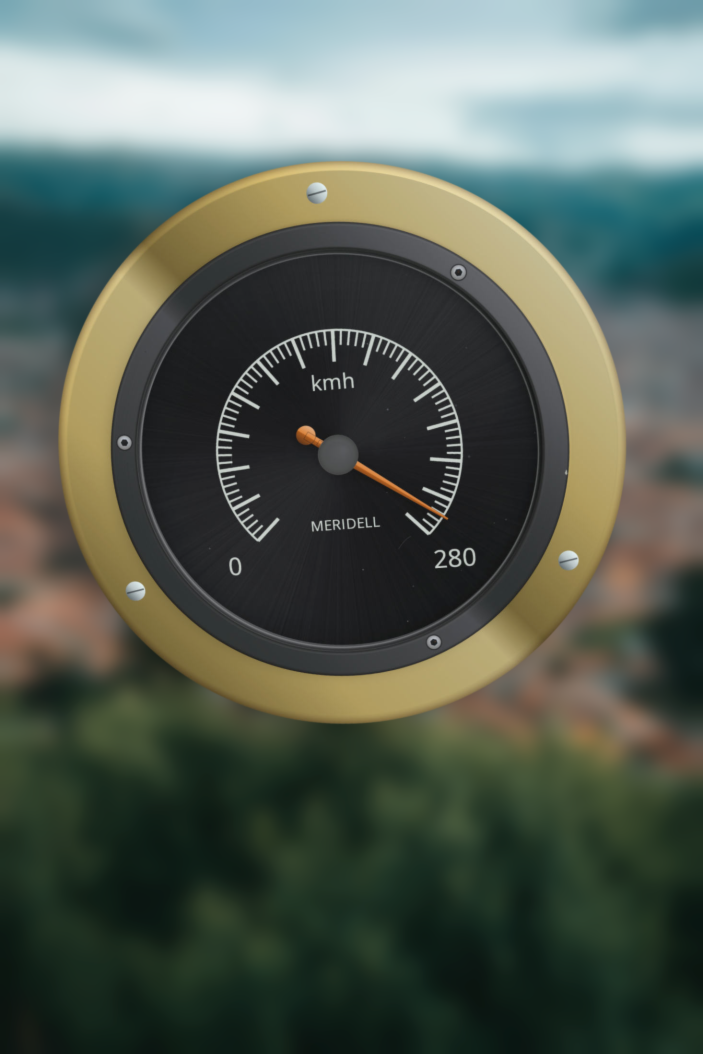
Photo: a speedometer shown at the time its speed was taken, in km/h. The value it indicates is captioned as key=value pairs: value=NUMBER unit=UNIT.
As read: value=268 unit=km/h
